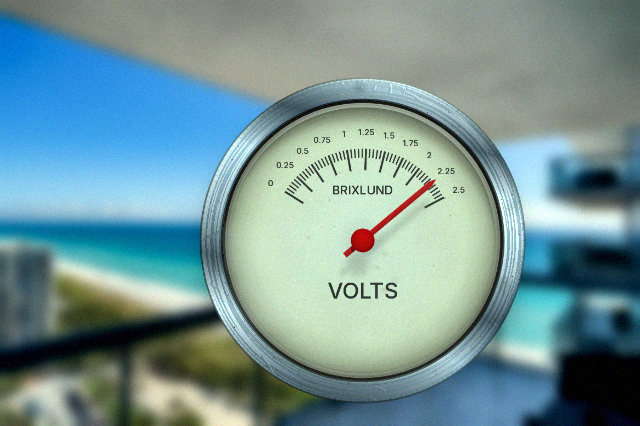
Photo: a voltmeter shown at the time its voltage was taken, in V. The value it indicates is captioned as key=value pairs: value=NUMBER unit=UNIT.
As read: value=2.25 unit=V
